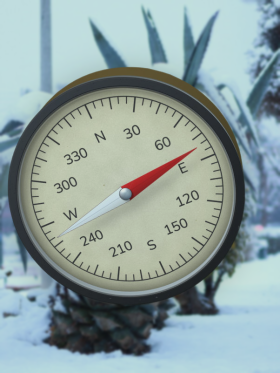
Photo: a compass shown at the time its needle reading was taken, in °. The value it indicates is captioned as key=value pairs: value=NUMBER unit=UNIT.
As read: value=80 unit=°
